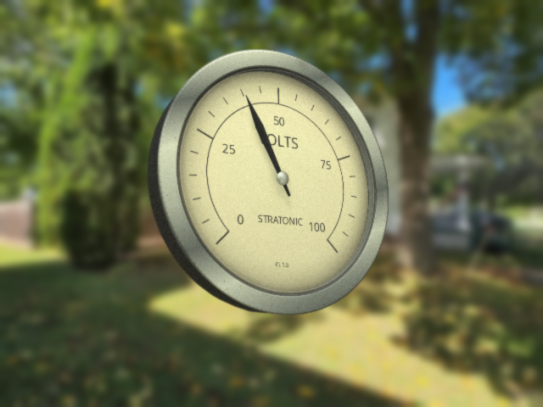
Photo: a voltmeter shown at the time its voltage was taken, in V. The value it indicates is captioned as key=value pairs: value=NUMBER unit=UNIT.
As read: value=40 unit=V
